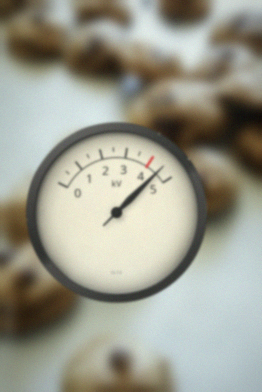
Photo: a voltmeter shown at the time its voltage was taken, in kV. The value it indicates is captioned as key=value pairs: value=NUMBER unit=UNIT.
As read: value=4.5 unit=kV
